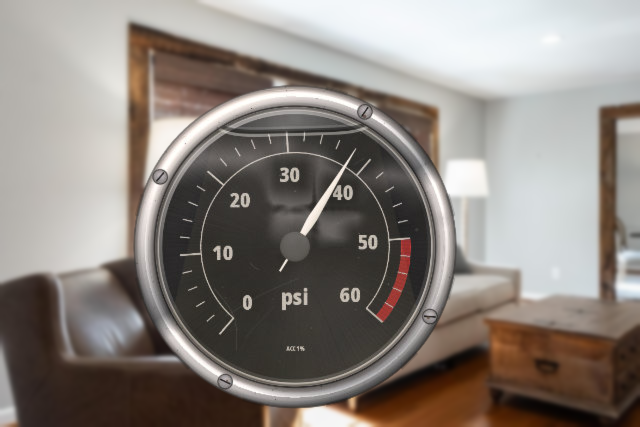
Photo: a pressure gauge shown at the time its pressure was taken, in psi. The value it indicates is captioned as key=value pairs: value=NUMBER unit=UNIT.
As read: value=38 unit=psi
